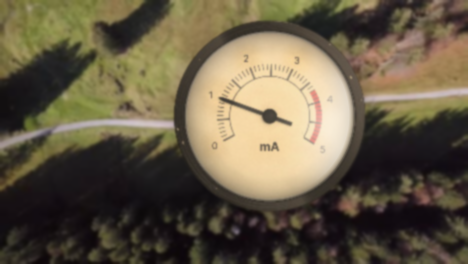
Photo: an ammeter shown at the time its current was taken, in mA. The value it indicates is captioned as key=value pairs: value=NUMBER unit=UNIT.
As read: value=1 unit=mA
